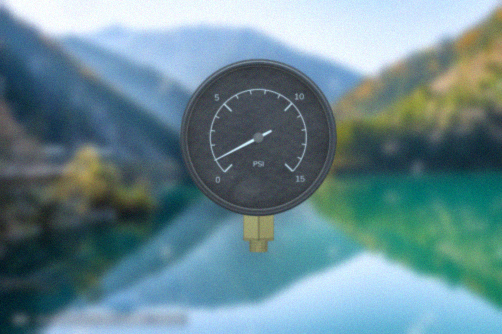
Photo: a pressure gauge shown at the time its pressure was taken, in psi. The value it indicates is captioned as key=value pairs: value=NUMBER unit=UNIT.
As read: value=1 unit=psi
